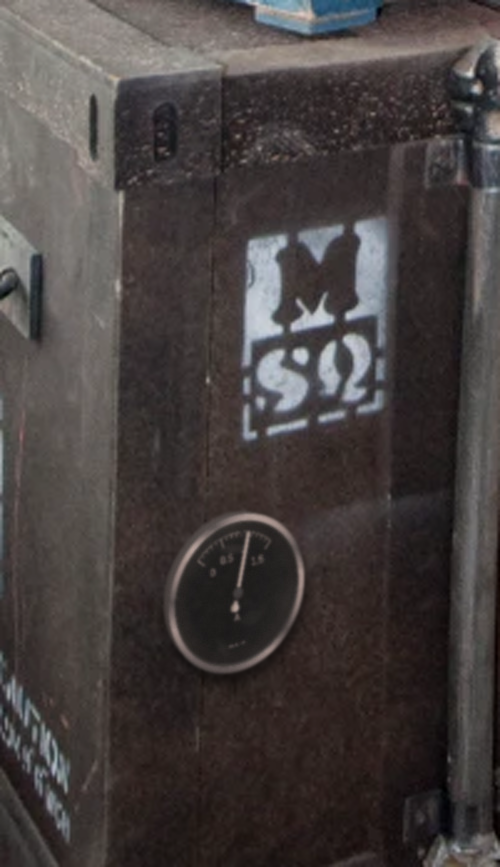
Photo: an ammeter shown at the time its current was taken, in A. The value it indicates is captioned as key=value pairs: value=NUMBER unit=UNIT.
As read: value=1 unit=A
